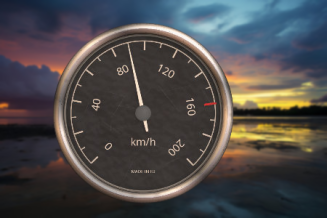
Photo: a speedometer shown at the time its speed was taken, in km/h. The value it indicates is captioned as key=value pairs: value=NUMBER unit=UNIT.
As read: value=90 unit=km/h
